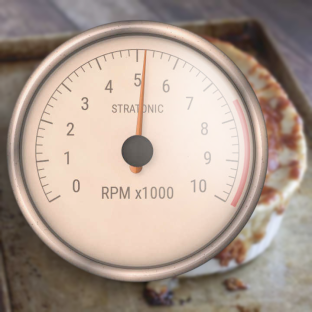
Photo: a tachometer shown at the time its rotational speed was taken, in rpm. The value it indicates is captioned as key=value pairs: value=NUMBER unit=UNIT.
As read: value=5200 unit=rpm
